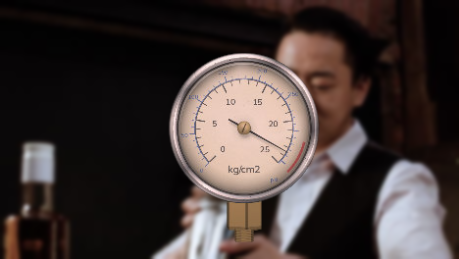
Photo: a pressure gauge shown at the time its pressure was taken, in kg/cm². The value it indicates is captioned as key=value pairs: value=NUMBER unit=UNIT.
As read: value=23.5 unit=kg/cm²
